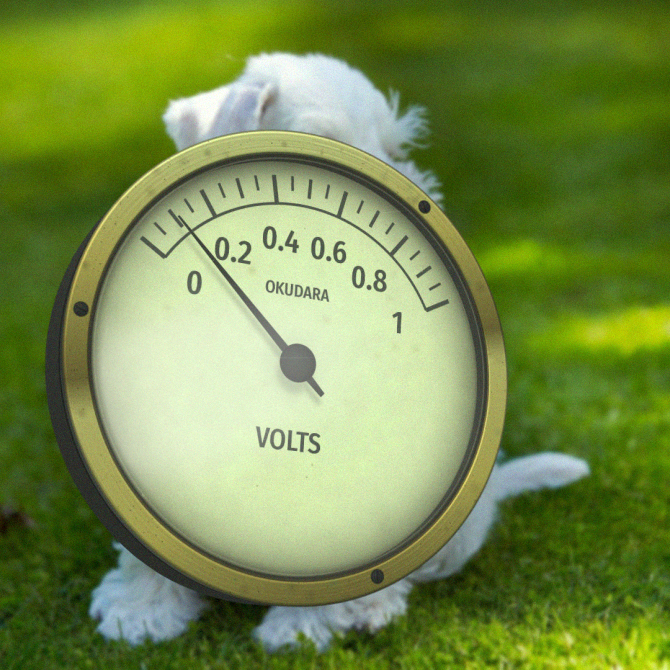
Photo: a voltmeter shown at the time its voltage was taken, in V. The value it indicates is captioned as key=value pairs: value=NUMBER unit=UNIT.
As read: value=0.1 unit=V
